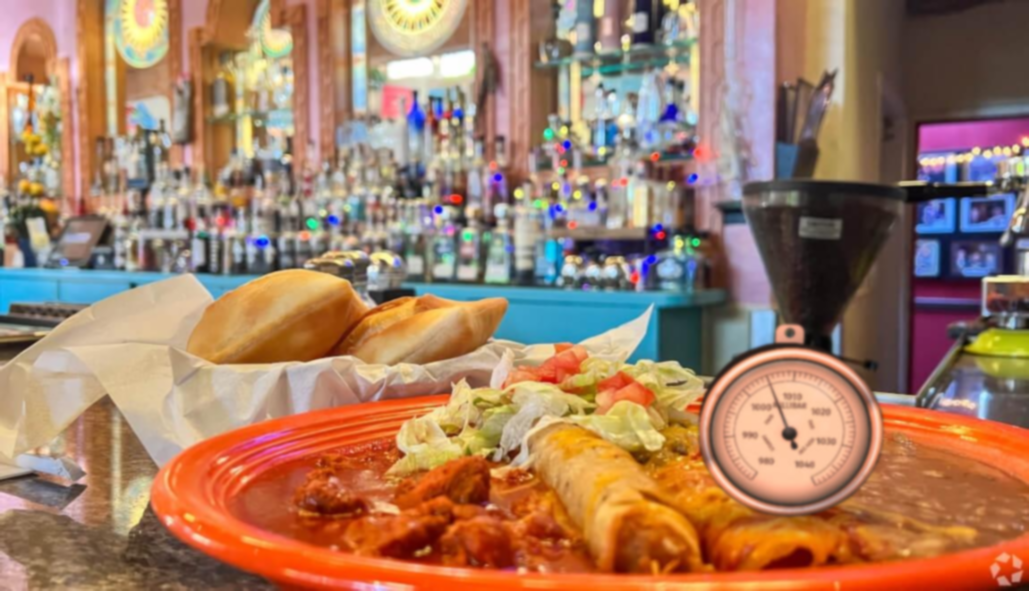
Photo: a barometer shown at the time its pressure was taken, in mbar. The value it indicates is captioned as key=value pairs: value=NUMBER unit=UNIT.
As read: value=1005 unit=mbar
